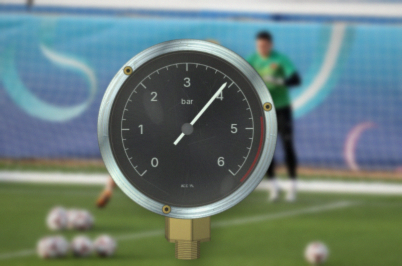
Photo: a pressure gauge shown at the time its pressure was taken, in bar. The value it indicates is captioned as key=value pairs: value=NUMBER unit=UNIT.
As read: value=3.9 unit=bar
